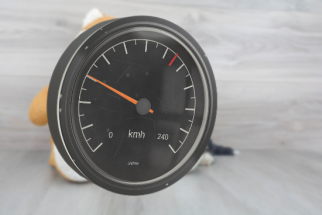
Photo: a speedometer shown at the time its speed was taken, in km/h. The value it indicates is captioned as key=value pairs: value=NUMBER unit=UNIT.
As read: value=60 unit=km/h
